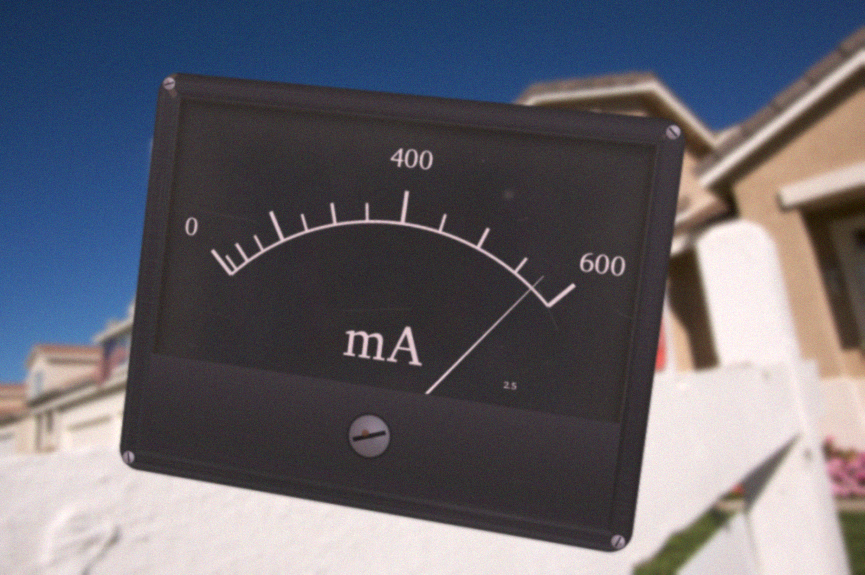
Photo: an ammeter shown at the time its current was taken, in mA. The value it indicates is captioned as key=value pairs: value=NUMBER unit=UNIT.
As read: value=575 unit=mA
